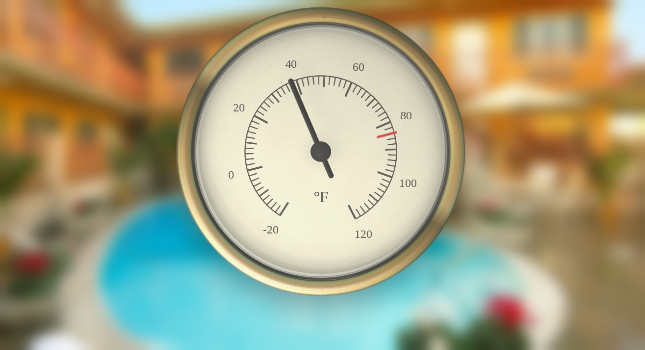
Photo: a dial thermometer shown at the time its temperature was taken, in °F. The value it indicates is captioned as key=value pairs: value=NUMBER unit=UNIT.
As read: value=38 unit=°F
